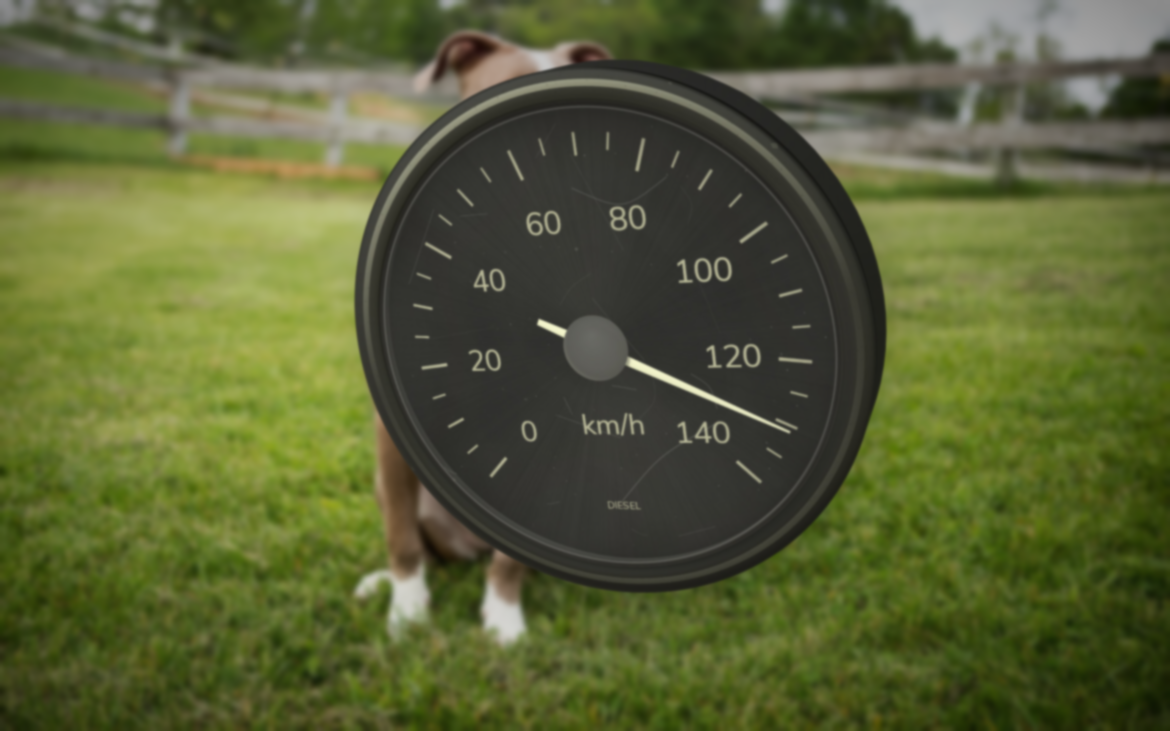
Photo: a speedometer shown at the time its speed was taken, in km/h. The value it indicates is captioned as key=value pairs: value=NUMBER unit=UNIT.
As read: value=130 unit=km/h
